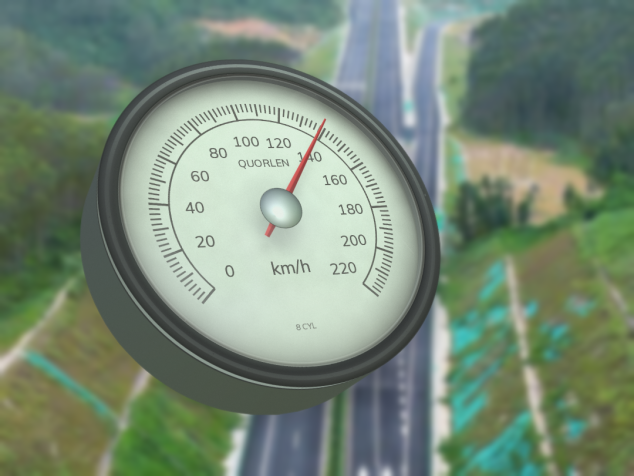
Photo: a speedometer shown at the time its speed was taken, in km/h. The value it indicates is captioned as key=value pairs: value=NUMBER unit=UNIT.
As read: value=138 unit=km/h
